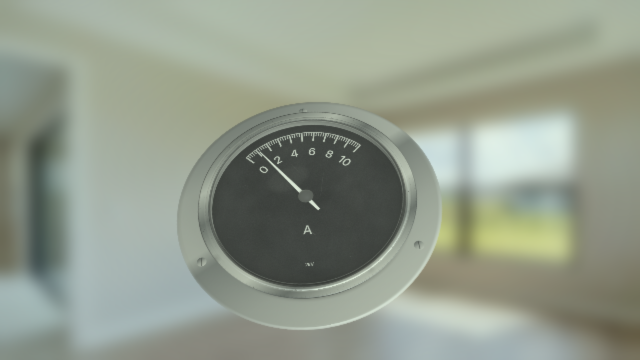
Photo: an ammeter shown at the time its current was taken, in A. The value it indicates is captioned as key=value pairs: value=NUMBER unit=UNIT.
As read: value=1 unit=A
